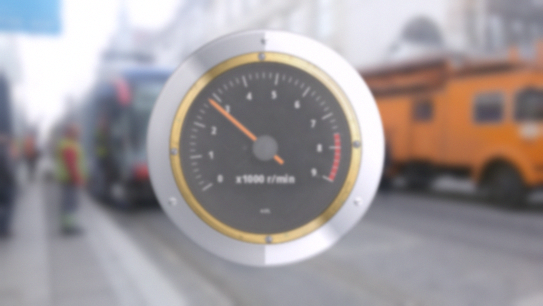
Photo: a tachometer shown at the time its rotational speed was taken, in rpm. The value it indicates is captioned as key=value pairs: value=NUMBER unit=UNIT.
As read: value=2800 unit=rpm
